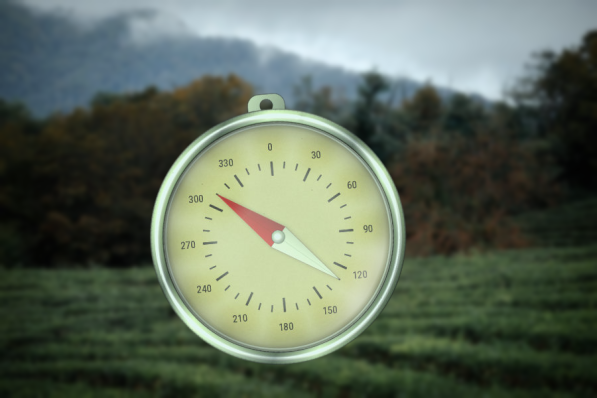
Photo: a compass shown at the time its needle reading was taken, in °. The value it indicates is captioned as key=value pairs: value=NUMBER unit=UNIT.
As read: value=310 unit=°
